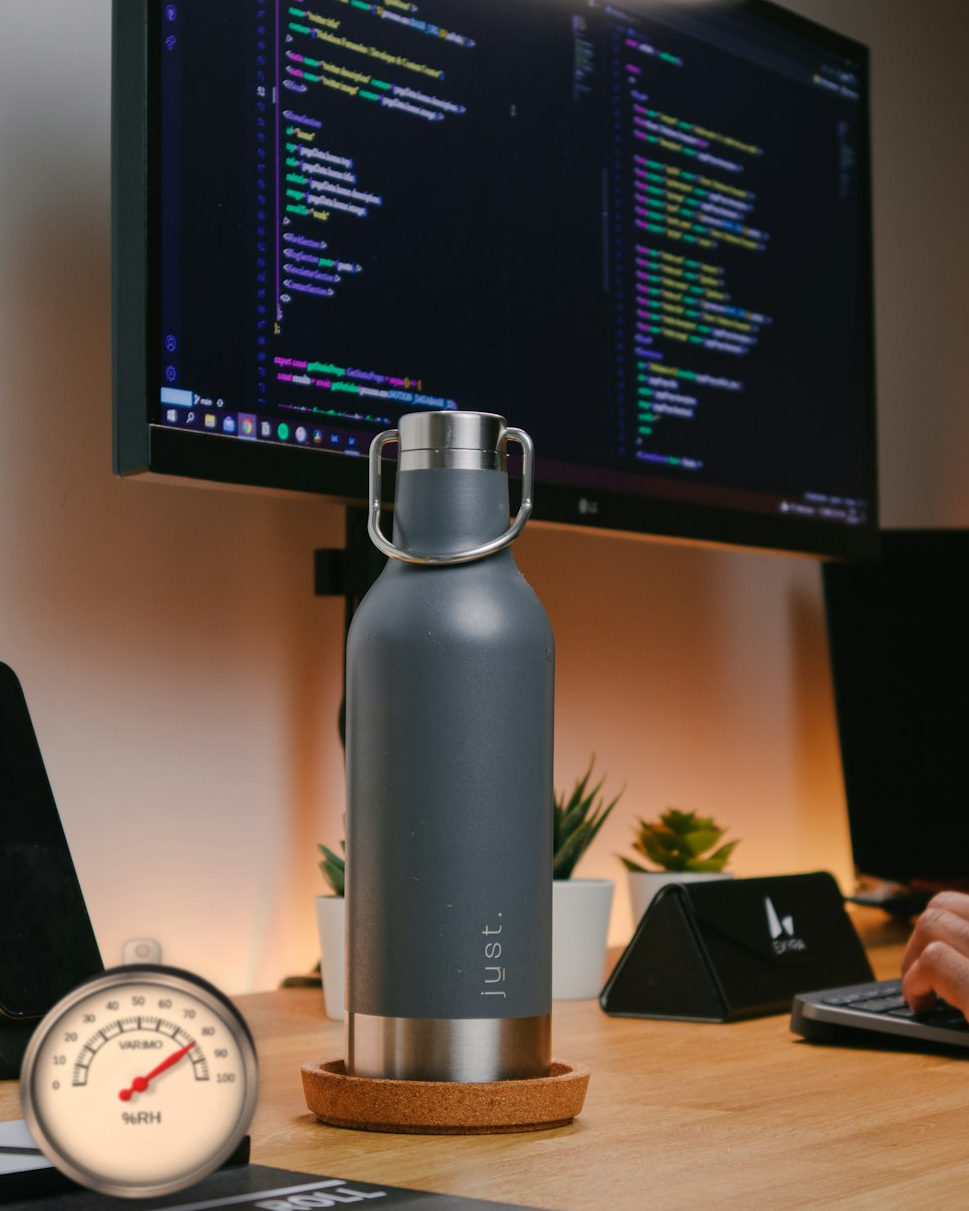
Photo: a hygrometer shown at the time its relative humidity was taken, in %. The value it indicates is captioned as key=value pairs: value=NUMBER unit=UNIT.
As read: value=80 unit=%
